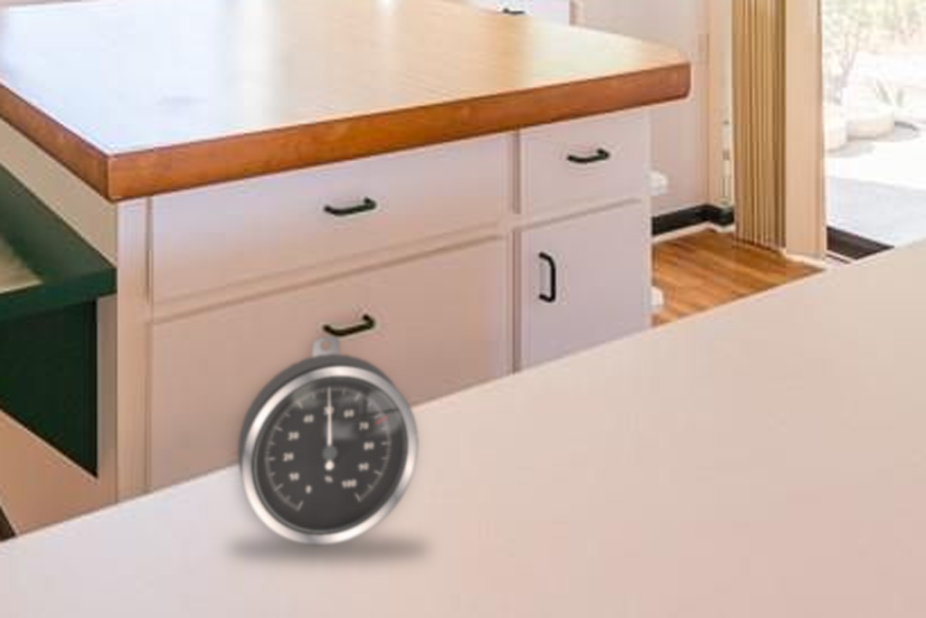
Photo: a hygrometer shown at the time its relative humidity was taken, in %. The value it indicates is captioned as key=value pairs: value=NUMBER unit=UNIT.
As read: value=50 unit=%
